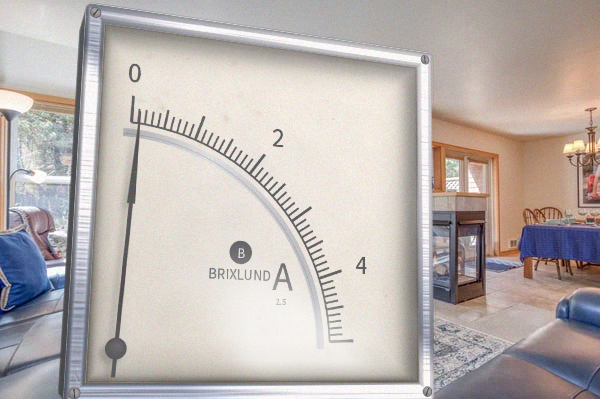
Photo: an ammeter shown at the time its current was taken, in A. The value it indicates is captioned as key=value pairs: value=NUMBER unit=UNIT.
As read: value=0.1 unit=A
